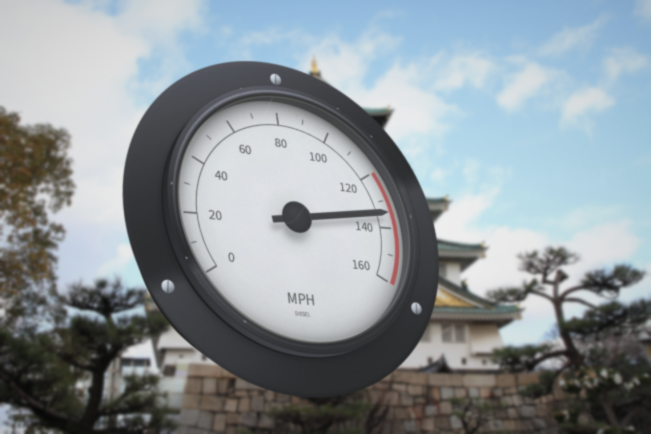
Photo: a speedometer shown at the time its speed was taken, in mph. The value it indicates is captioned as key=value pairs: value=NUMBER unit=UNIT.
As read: value=135 unit=mph
